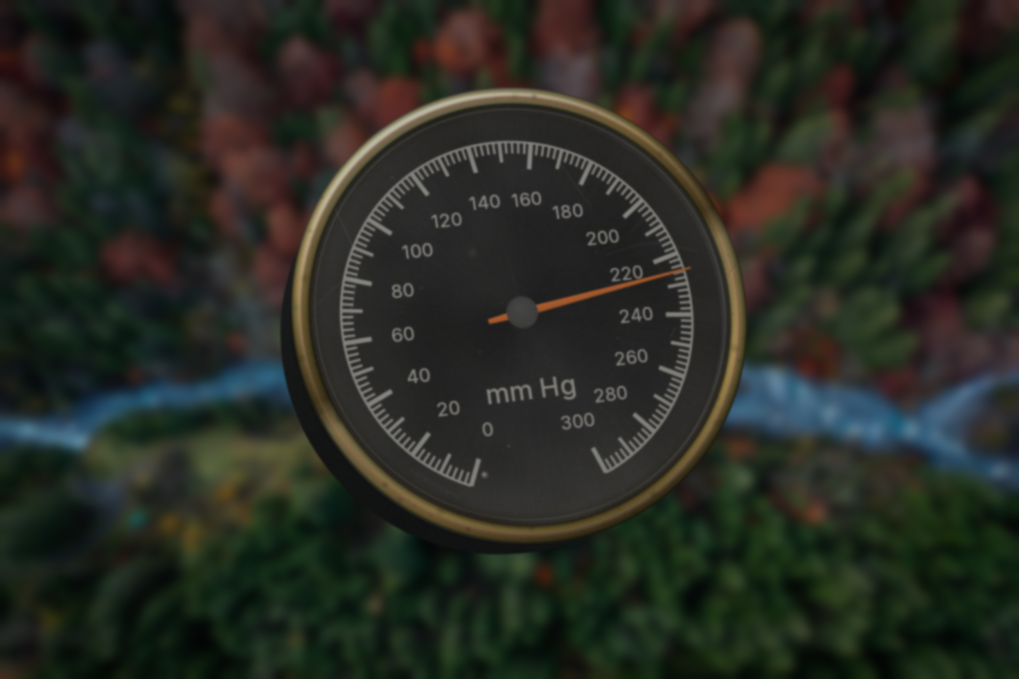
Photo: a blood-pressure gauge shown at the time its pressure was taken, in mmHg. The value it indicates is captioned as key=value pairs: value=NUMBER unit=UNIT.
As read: value=226 unit=mmHg
